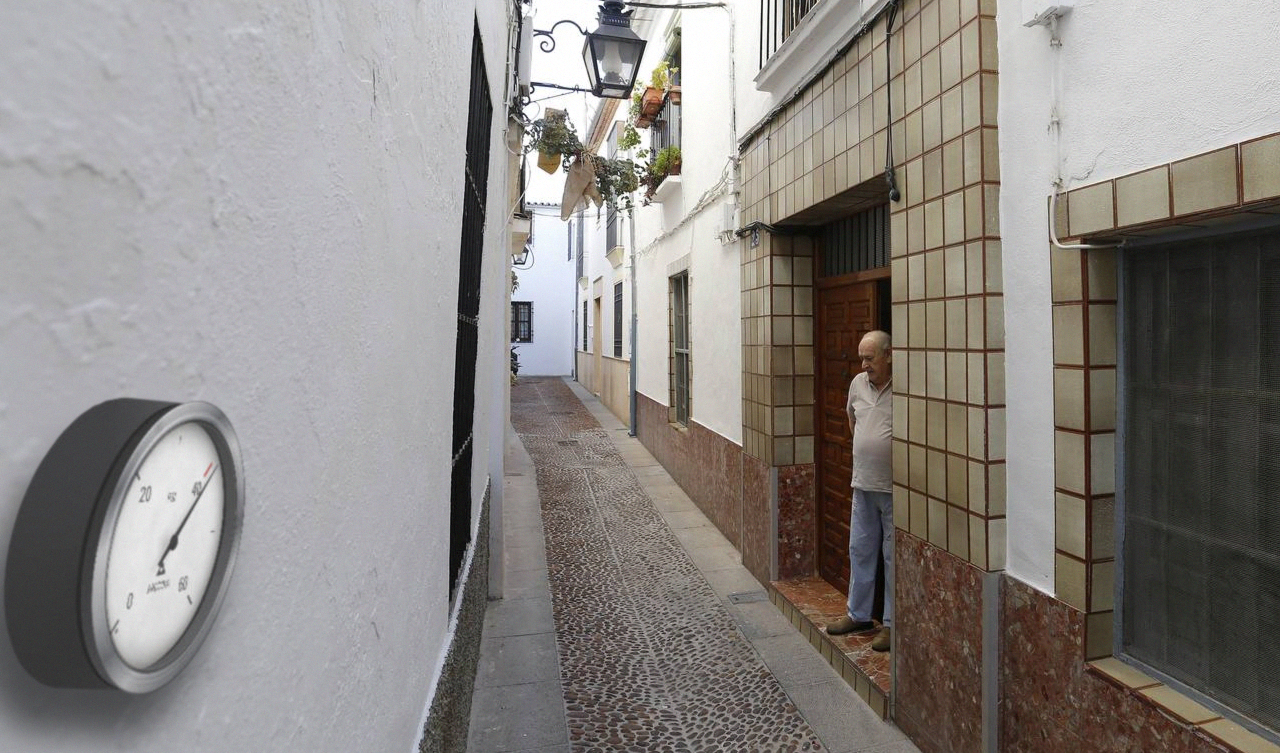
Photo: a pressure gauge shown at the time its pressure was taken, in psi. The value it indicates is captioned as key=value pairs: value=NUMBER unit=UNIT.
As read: value=40 unit=psi
